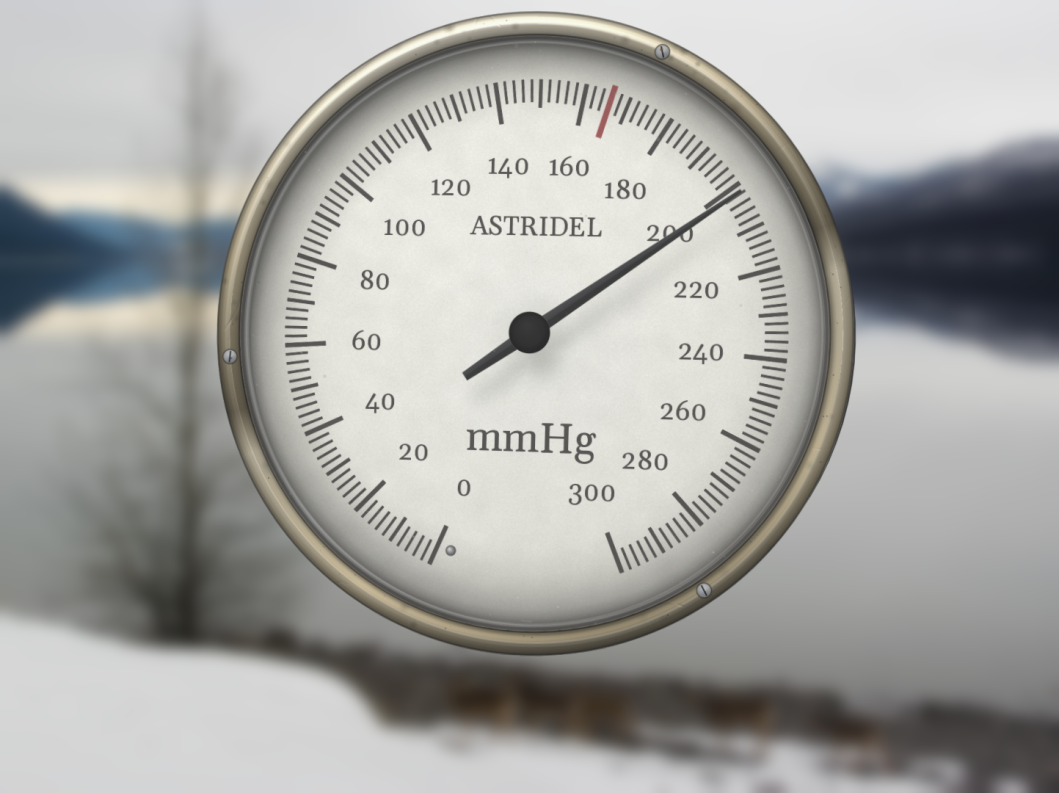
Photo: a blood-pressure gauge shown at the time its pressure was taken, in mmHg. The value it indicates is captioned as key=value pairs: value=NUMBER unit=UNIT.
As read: value=202 unit=mmHg
